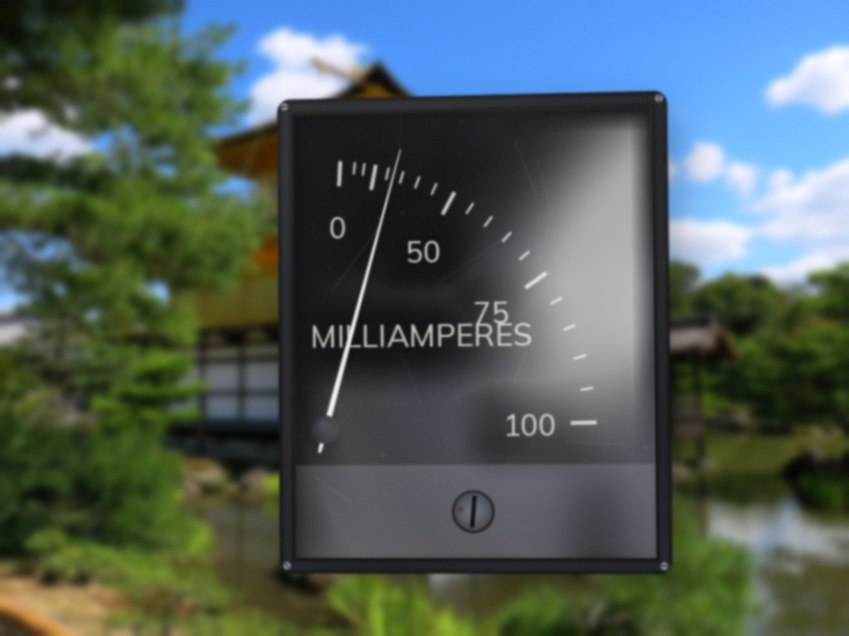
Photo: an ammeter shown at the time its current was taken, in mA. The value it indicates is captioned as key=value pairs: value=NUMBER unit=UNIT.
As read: value=32.5 unit=mA
